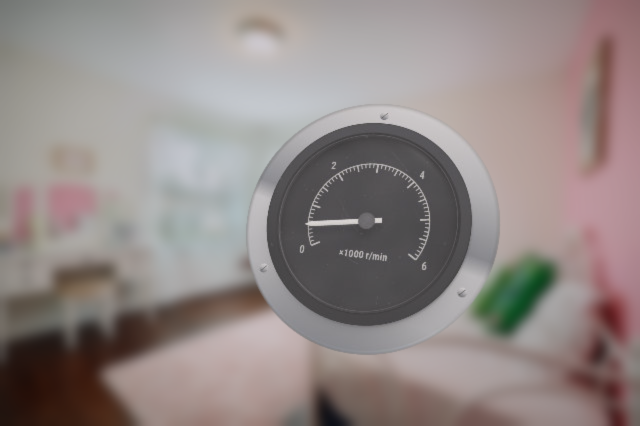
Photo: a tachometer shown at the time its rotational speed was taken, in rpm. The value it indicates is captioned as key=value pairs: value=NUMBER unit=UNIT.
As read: value=500 unit=rpm
